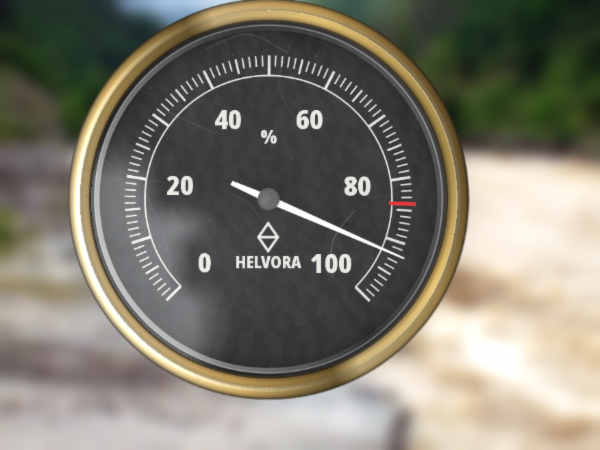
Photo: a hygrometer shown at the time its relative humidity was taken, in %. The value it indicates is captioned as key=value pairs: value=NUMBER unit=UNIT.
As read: value=92 unit=%
